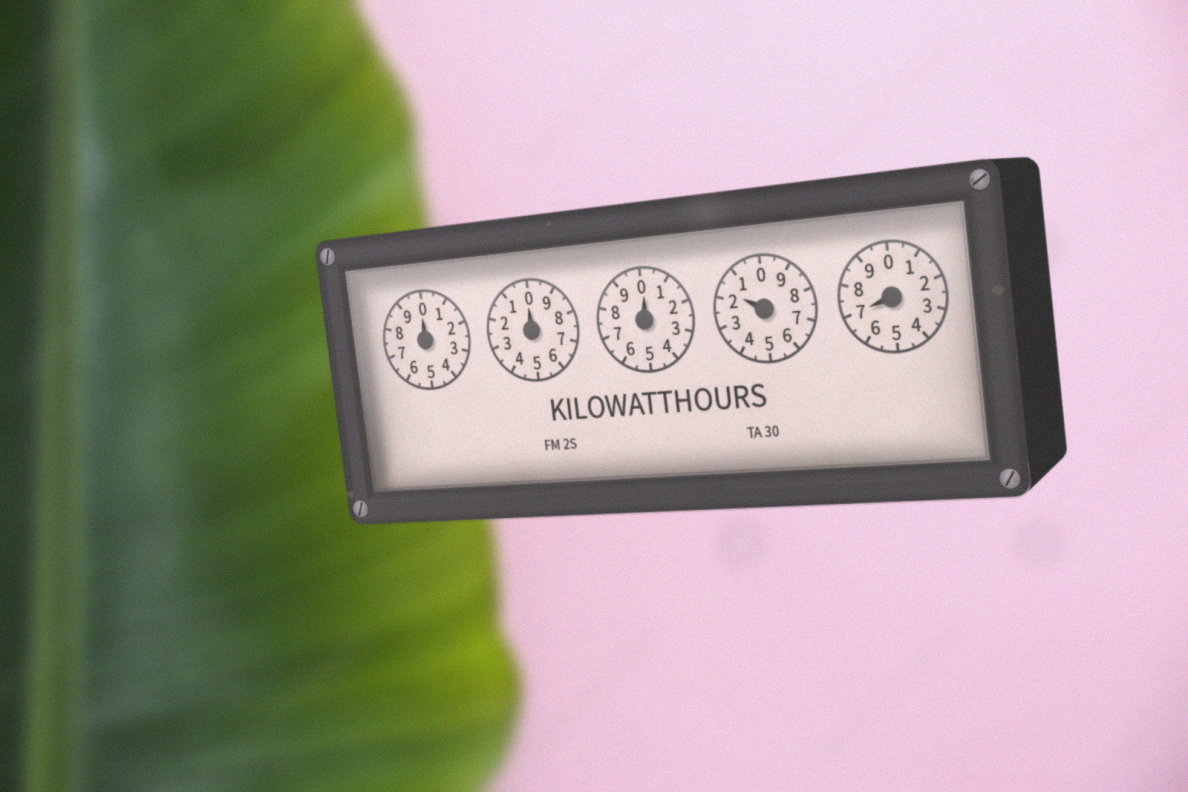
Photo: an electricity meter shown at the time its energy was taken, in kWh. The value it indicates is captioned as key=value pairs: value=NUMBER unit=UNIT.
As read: value=17 unit=kWh
